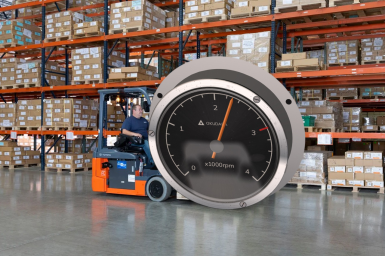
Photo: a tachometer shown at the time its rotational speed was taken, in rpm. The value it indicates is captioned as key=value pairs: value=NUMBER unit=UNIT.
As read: value=2300 unit=rpm
